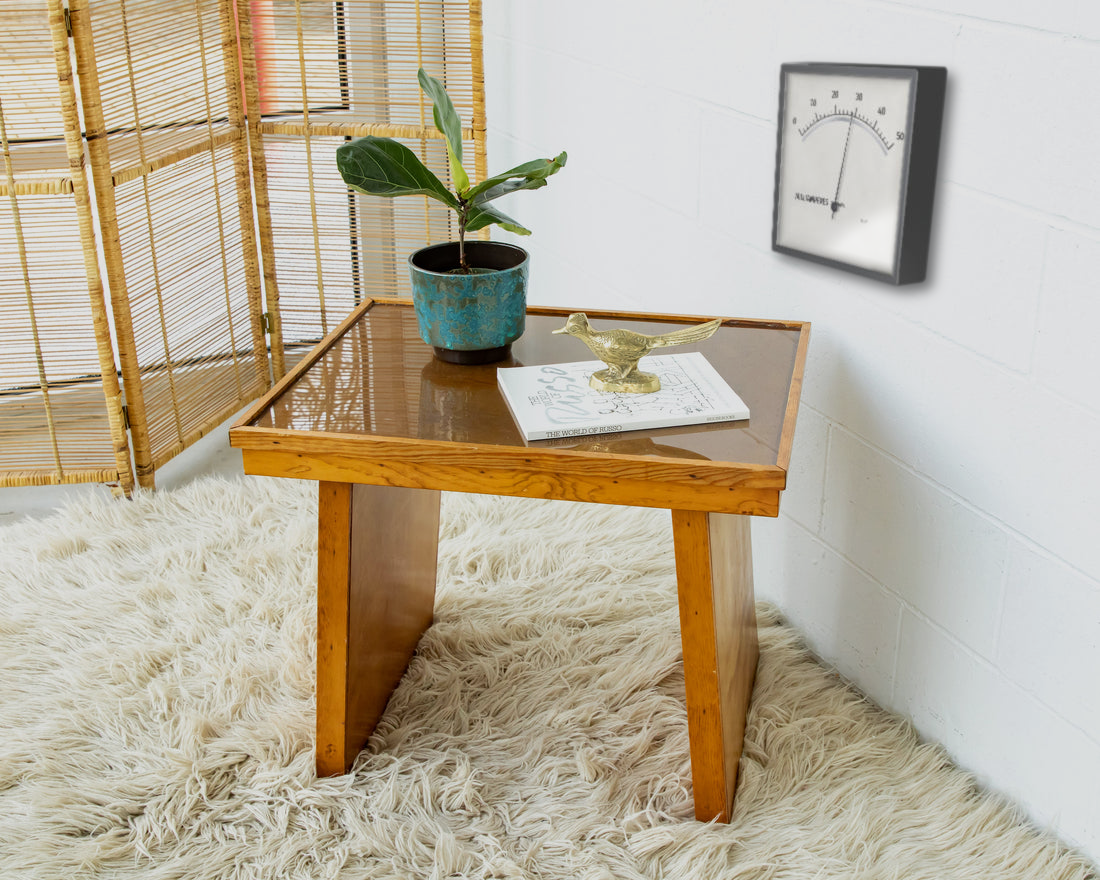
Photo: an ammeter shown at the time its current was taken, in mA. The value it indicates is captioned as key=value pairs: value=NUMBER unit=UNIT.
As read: value=30 unit=mA
